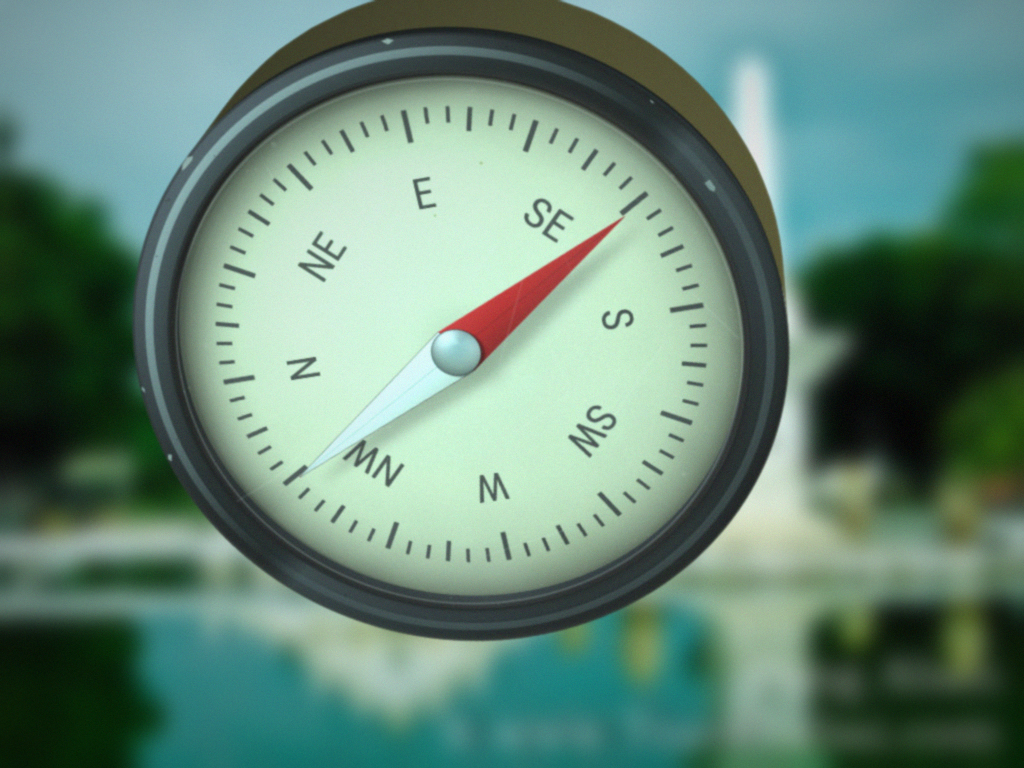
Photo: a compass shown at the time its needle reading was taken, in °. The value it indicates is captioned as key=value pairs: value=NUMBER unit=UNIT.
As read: value=150 unit=°
